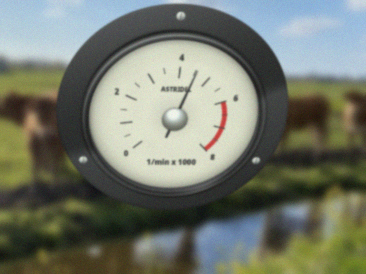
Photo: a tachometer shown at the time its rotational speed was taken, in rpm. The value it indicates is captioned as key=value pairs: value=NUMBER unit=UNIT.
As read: value=4500 unit=rpm
